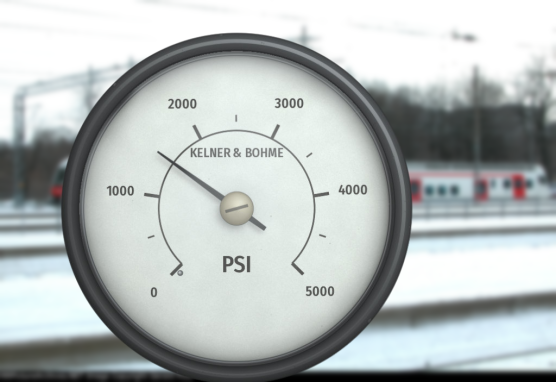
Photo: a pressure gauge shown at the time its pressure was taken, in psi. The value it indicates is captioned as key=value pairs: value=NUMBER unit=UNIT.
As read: value=1500 unit=psi
